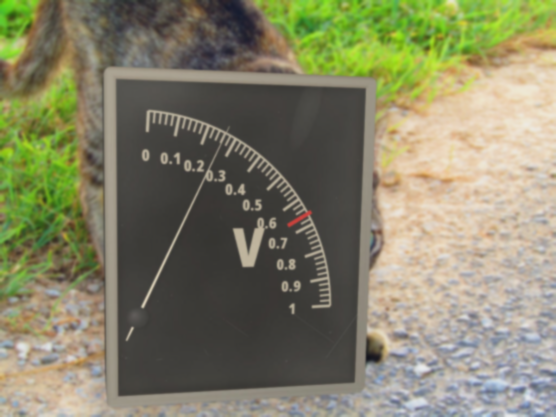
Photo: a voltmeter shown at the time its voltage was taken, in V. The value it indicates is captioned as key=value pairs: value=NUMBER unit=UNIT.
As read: value=0.26 unit=V
